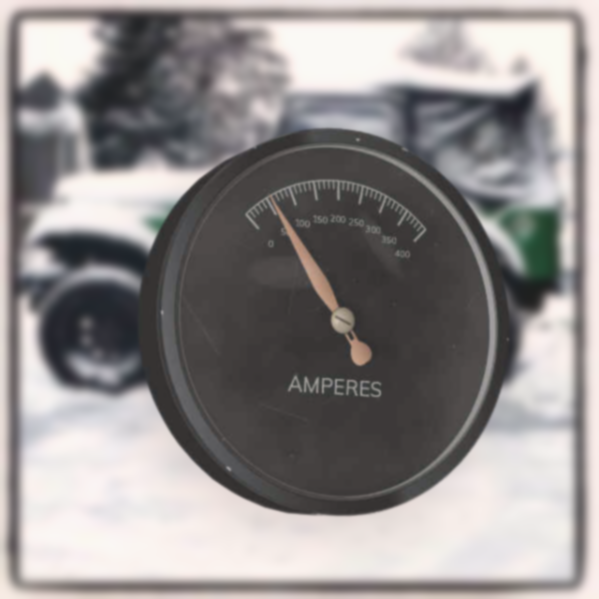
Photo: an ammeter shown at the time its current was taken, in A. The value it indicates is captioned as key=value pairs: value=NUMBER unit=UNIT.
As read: value=50 unit=A
